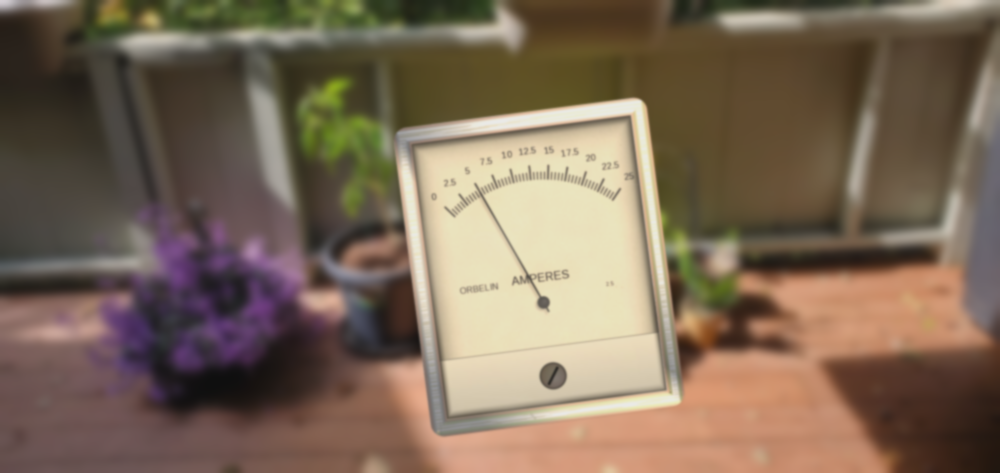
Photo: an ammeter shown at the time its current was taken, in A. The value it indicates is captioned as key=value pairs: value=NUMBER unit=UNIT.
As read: value=5 unit=A
